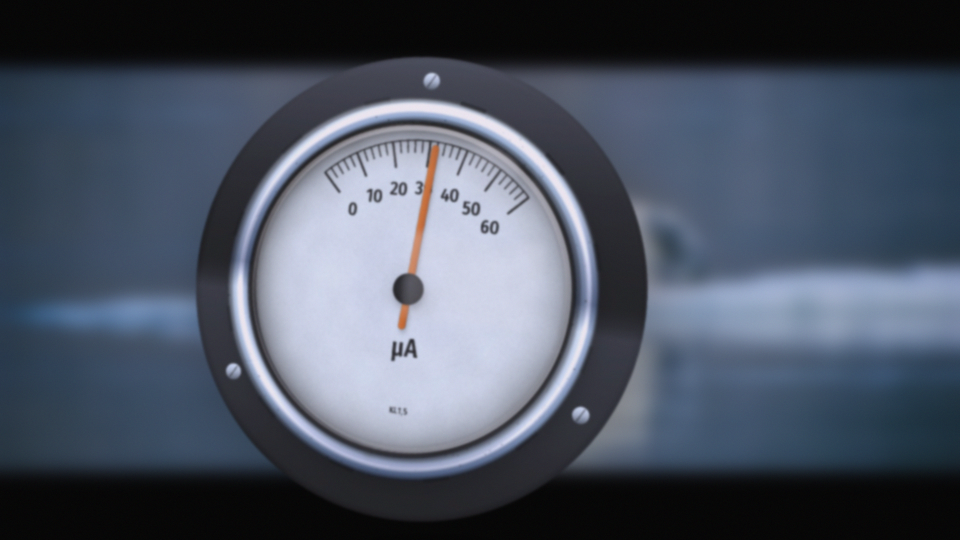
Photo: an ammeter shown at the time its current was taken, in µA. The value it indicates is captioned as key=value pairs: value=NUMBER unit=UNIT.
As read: value=32 unit=µA
